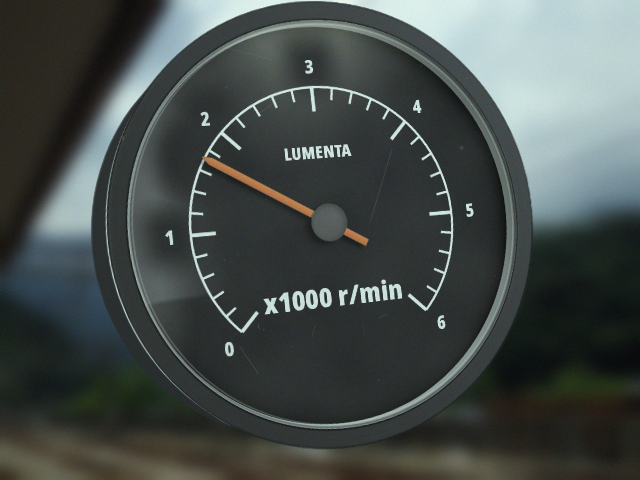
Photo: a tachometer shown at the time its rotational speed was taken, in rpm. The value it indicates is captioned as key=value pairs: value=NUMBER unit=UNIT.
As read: value=1700 unit=rpm
